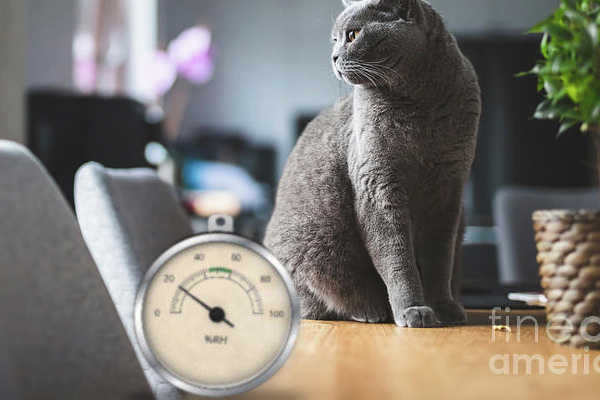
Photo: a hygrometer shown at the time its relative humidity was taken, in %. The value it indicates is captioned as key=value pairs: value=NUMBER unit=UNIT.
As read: value=20 unit=%
